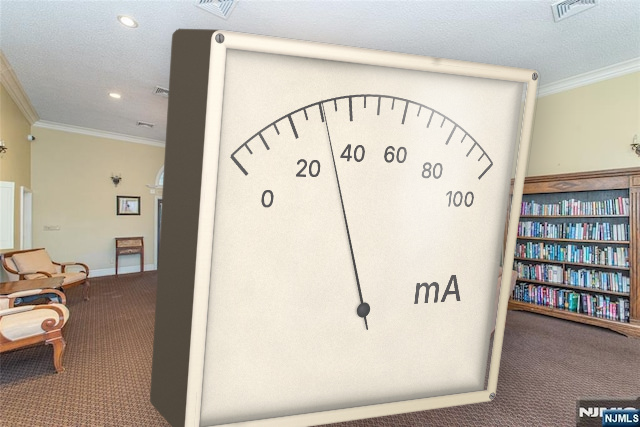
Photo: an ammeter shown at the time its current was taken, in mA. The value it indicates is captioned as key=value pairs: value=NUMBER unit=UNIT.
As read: value=30 unit=mA
